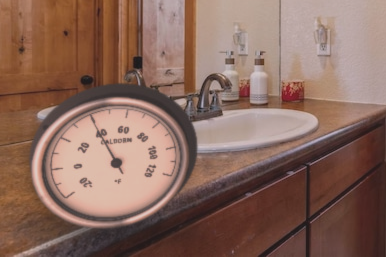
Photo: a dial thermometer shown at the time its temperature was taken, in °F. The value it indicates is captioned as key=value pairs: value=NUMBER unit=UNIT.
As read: value=40 unit=°F
